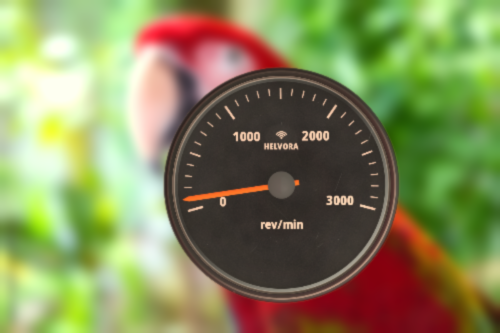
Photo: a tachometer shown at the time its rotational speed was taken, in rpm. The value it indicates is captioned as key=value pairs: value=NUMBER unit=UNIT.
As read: value=100 unit=rpm
